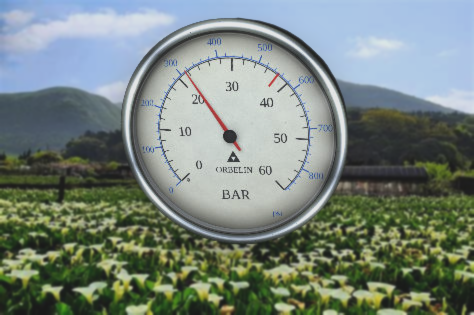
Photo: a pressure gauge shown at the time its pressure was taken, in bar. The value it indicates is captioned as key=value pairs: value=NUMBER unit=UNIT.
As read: value=22 unit=bar
